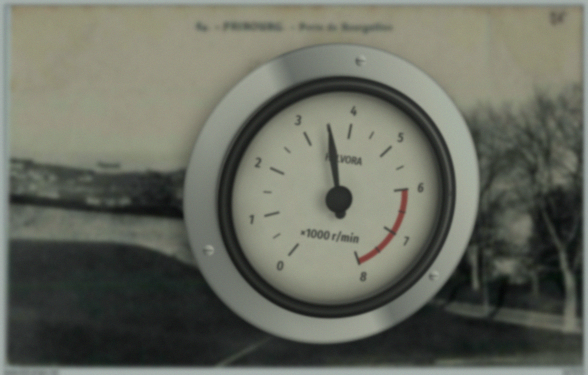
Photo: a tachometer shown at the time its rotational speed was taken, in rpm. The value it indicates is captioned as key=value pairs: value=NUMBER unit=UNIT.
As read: value=3500 unit=rpm
